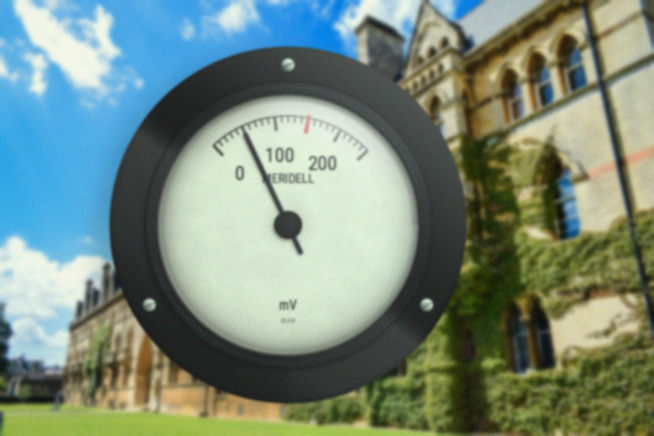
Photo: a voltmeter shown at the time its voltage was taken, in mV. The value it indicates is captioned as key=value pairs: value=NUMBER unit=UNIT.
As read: value=50 unit=mV
